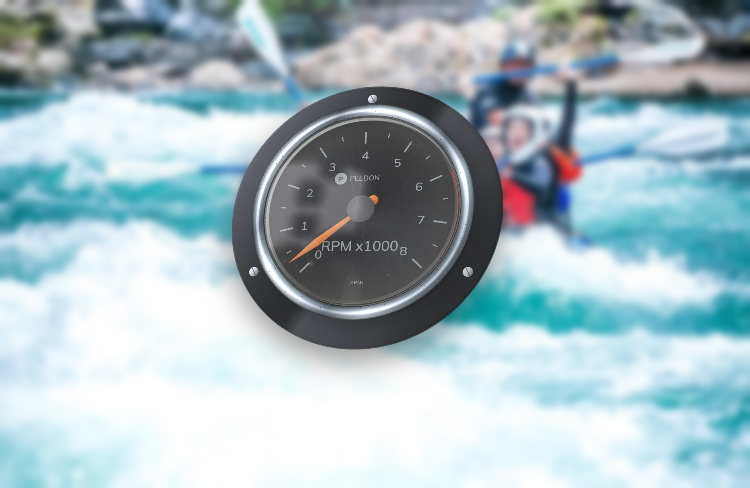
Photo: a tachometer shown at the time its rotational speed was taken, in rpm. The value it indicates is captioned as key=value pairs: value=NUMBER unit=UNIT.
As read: value=250 unit=rpm
